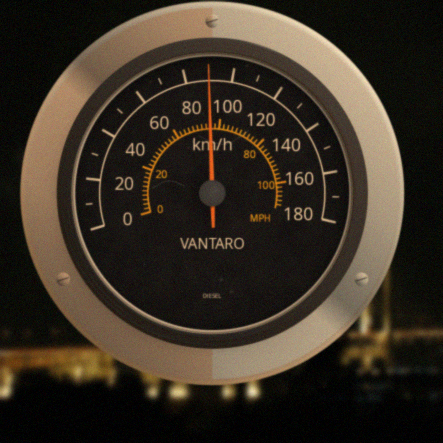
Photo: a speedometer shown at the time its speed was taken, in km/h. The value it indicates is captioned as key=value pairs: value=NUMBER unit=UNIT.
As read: value=90 unit=km/h
